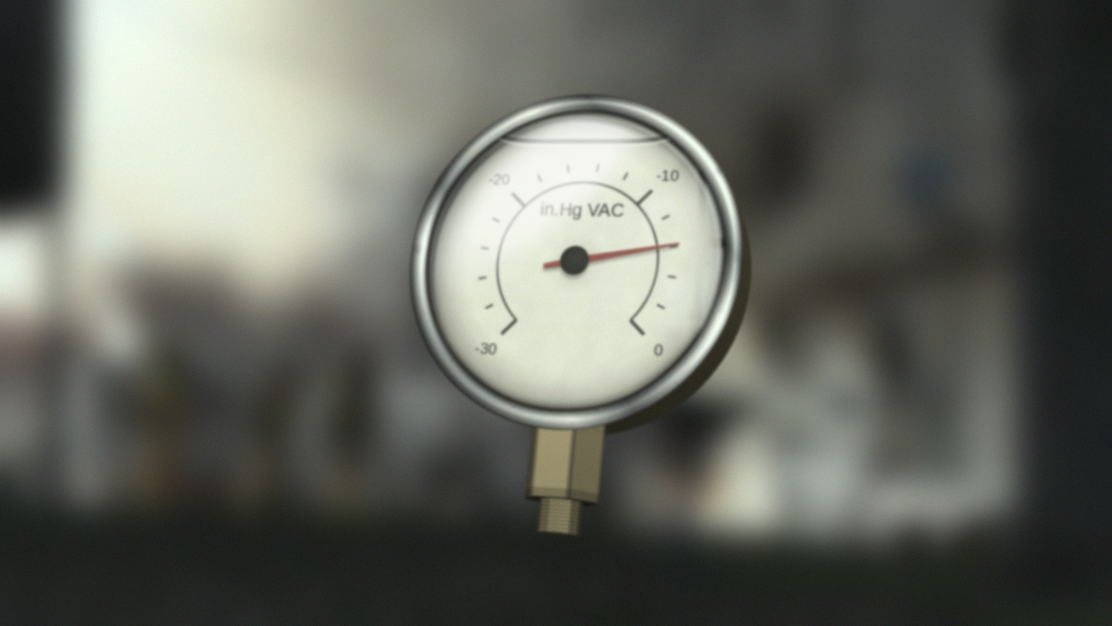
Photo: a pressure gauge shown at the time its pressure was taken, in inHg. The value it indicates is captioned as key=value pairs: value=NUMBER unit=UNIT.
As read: value=-6 unit=inHg
